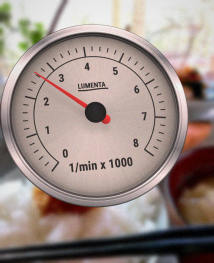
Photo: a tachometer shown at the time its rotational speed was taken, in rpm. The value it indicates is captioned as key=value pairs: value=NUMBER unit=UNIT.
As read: value=2600 unit=rpm
